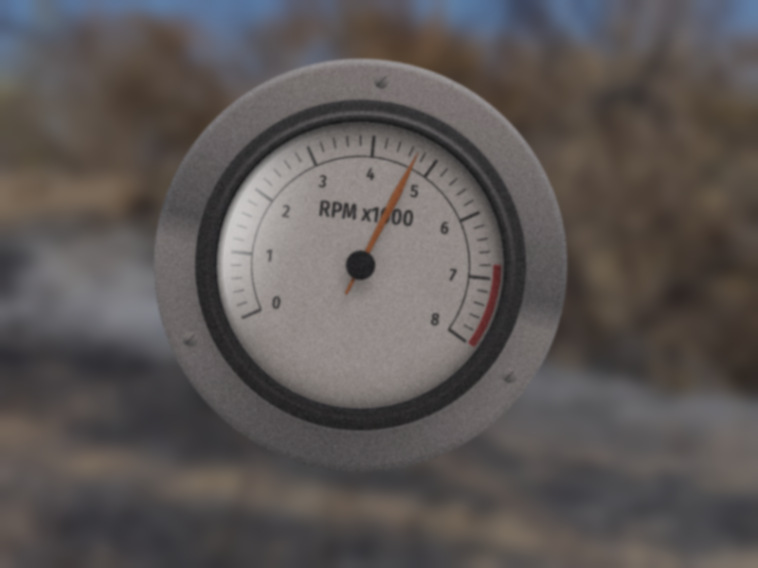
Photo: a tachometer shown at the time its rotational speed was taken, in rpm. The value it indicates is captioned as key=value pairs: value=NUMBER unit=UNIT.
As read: value=4700 unit=rpm
